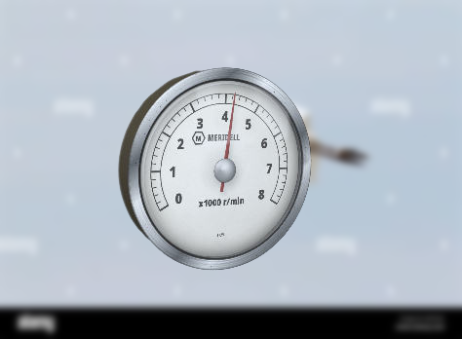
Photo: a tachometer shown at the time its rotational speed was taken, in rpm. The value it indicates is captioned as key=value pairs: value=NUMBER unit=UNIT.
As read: value=4200 unit=rpm
